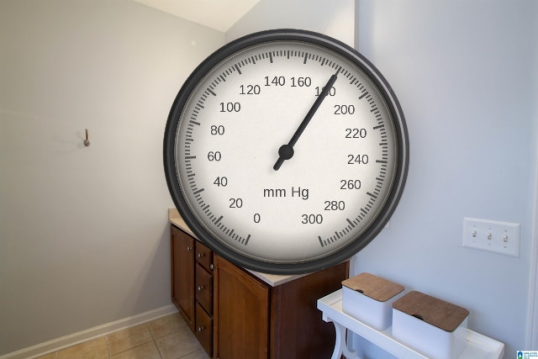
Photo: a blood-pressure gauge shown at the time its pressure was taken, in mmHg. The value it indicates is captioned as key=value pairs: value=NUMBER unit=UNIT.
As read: value=180 unit=mmHg
